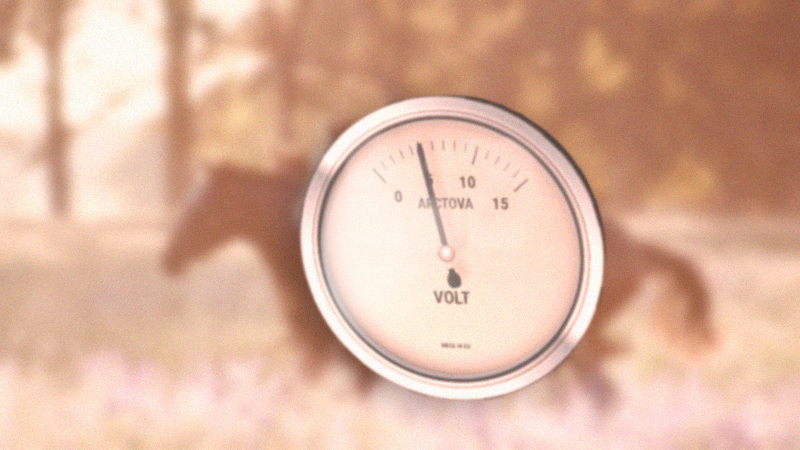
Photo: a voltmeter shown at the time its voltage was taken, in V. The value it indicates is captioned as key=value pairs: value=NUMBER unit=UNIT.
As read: value=5 unit=V
